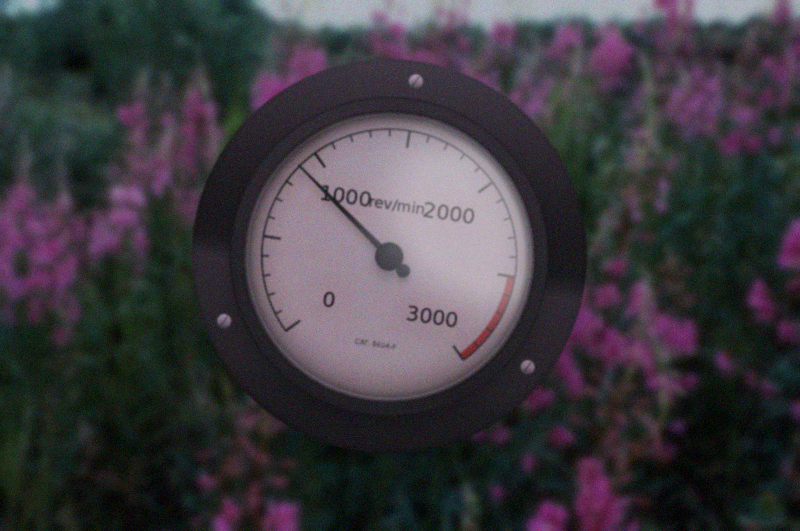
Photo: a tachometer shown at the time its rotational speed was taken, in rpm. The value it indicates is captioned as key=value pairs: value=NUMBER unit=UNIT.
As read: value=900 unit=rpm
